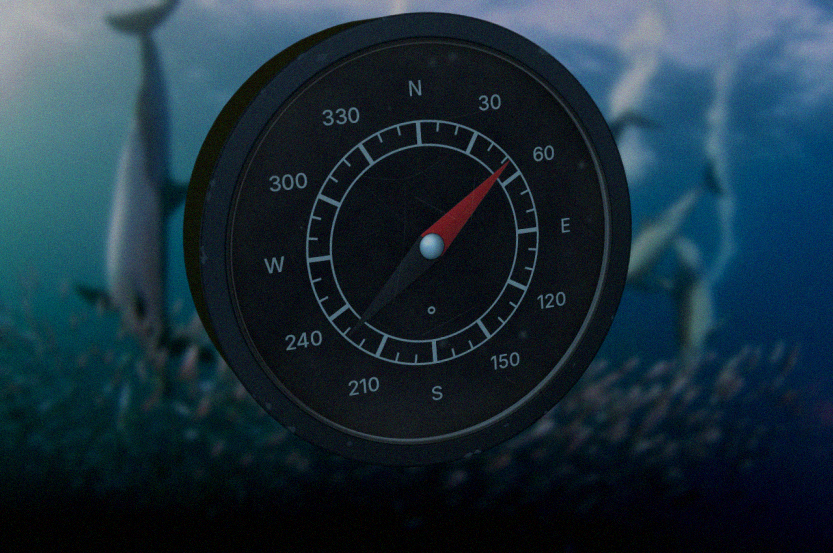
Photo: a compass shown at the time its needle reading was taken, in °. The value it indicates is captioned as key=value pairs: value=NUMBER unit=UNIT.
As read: value=50 unit=°
